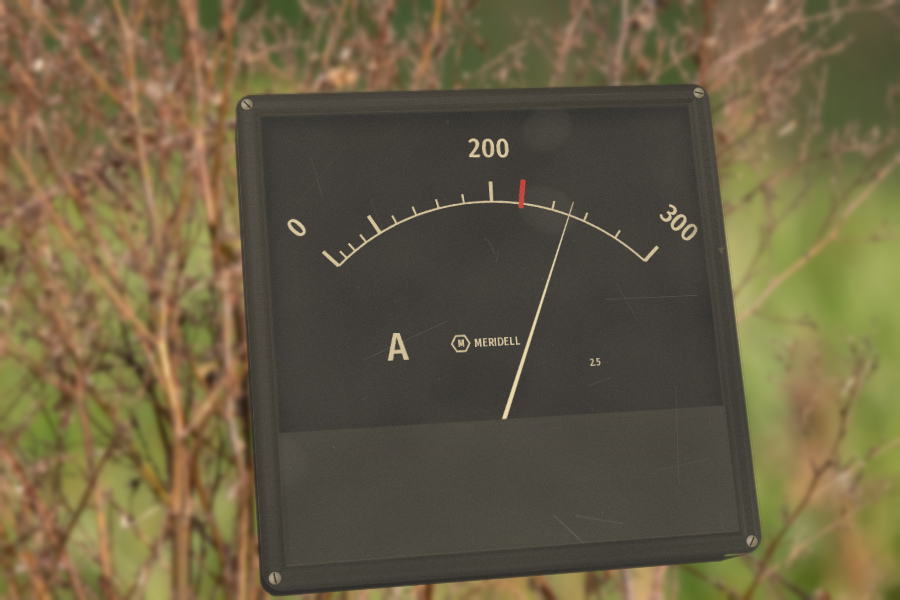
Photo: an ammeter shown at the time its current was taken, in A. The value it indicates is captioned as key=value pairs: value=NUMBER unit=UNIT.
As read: value=250 unit=A
